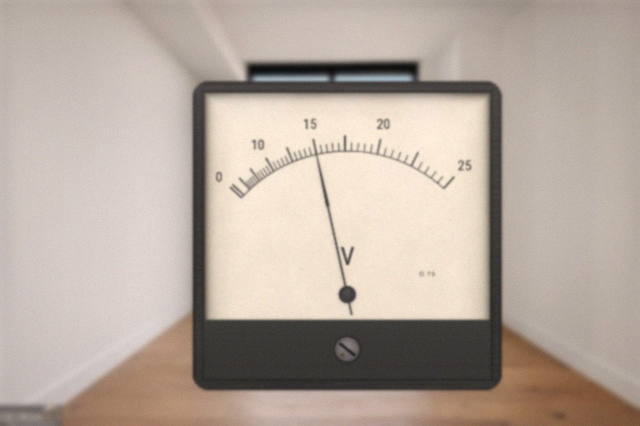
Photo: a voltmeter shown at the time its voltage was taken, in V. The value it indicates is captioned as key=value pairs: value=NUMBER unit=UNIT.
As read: value=15 unit=V
